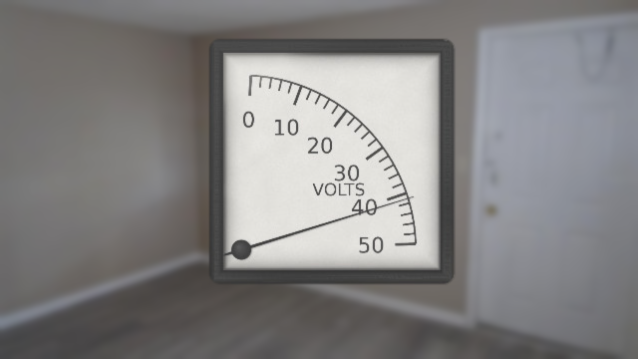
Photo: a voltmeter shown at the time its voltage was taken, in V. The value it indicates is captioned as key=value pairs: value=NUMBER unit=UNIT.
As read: value=41 unit=V
